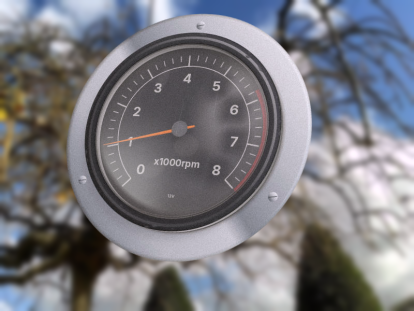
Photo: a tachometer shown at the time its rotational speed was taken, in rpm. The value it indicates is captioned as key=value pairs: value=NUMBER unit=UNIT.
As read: value=1000 unit=rpm
